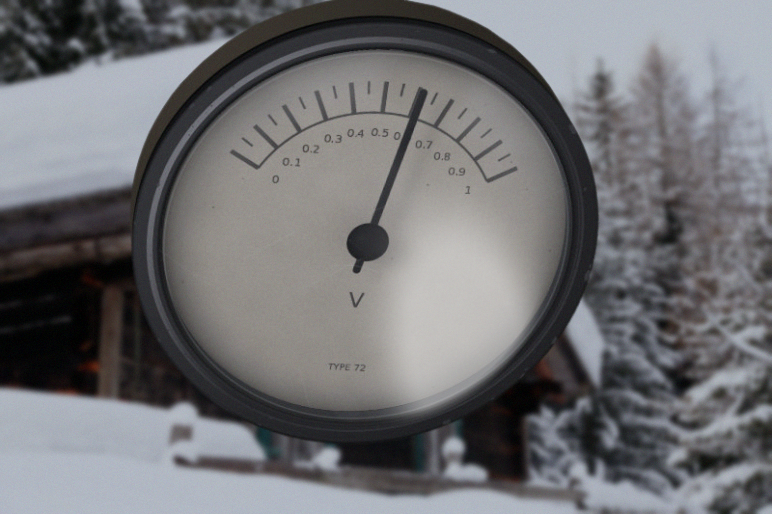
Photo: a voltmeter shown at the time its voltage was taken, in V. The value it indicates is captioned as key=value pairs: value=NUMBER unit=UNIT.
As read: value=0.6 unit=V
